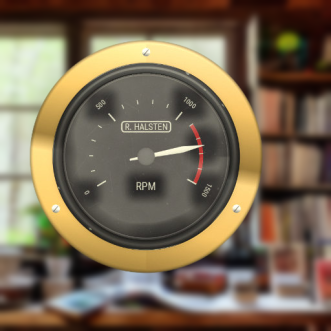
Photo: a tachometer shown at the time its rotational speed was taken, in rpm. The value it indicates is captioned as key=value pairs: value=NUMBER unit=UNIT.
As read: value=1250 unit=rpm
